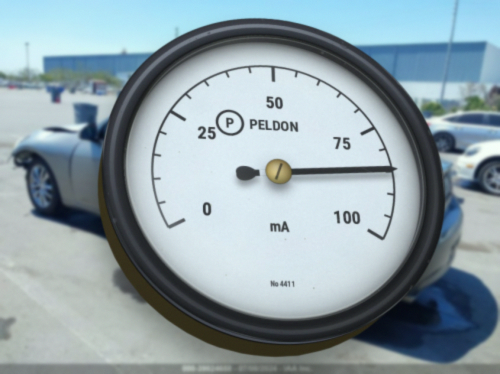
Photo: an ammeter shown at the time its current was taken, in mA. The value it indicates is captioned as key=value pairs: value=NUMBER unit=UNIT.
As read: value=85 unit=mA
